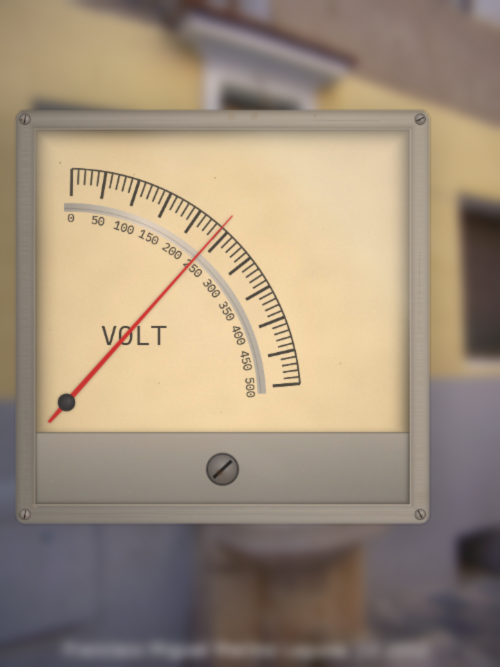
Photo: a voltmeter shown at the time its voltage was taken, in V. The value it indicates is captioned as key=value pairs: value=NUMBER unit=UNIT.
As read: value=240 unit=V
